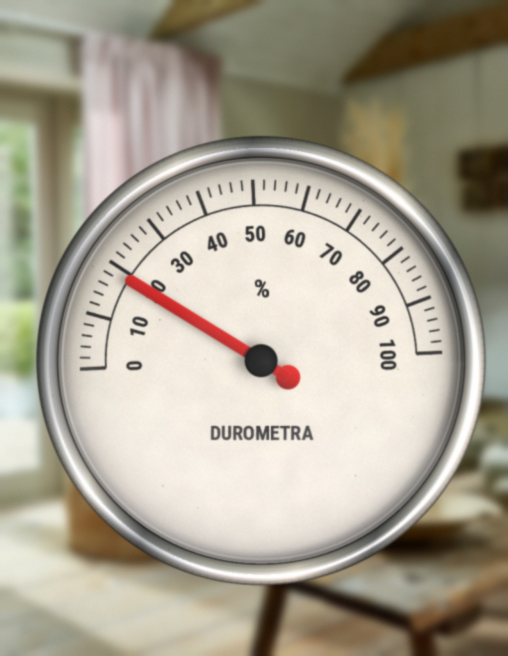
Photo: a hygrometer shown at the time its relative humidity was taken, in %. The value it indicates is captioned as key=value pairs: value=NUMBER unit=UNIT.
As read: value=19 unit=%
